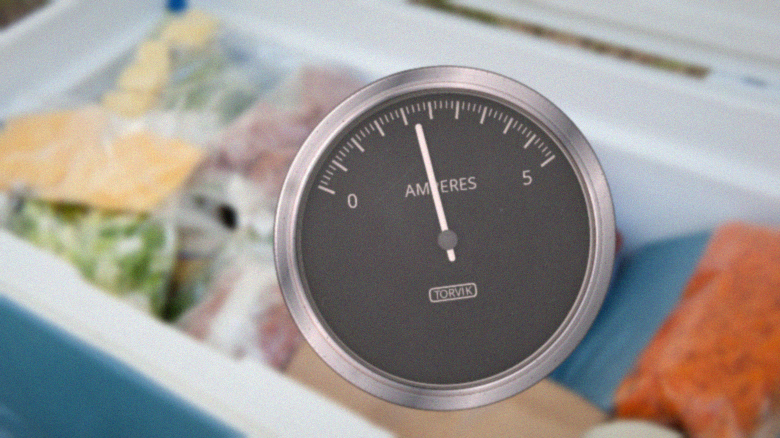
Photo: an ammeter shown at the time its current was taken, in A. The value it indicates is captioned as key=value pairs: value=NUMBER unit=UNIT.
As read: value=2.2 unit=A
